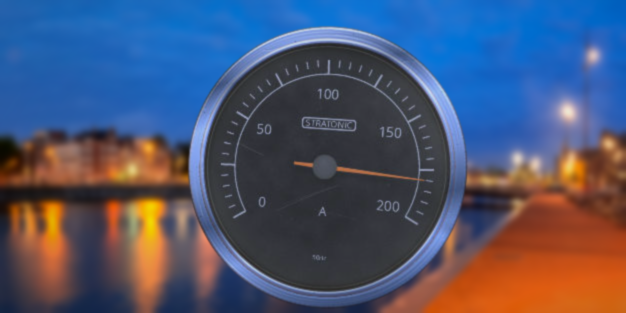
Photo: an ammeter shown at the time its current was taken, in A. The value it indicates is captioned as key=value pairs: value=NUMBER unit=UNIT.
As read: value=180 unit=A
